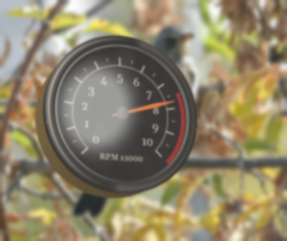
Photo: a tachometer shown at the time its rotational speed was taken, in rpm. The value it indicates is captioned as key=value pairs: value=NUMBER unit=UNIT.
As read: value=7750 unit=rpm
